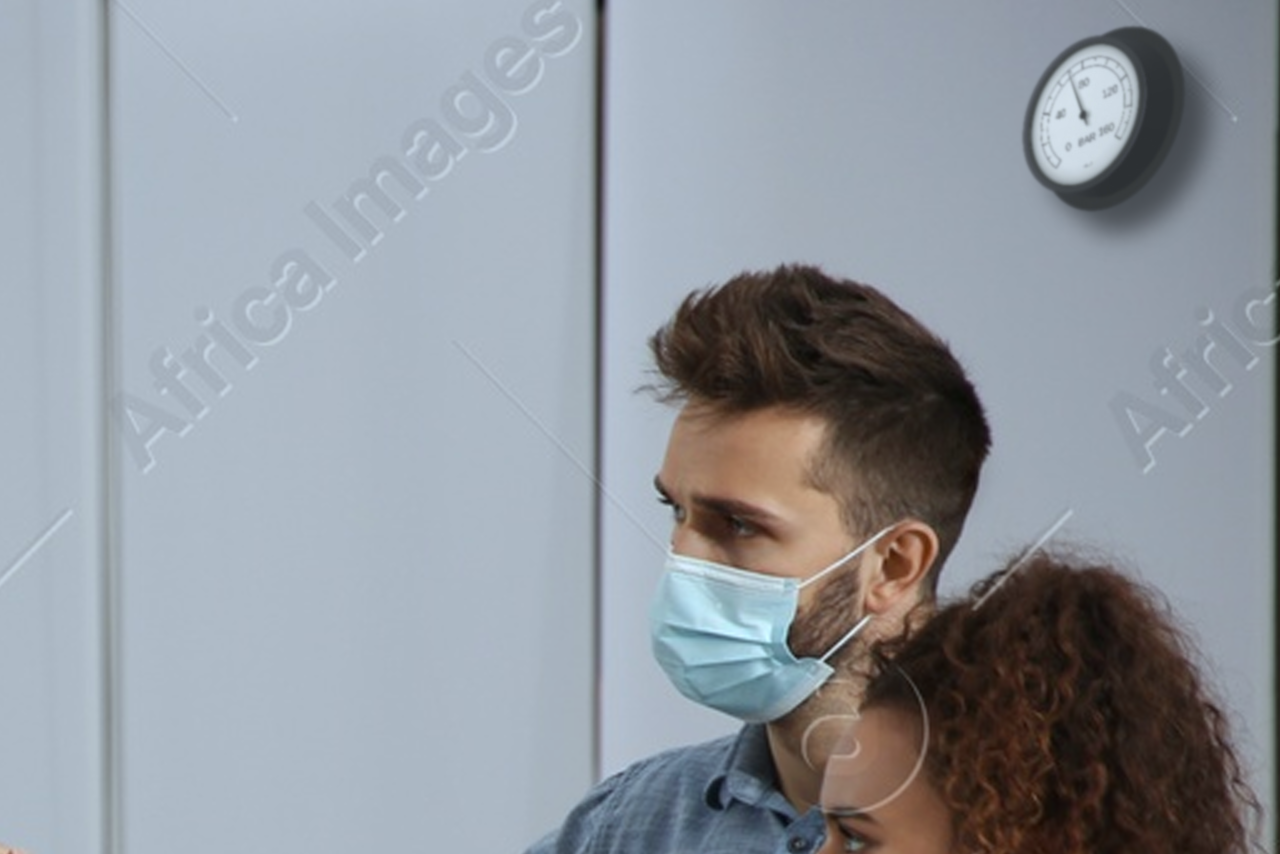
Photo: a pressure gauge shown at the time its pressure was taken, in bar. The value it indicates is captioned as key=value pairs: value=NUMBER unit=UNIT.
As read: value=70 unit=bar
